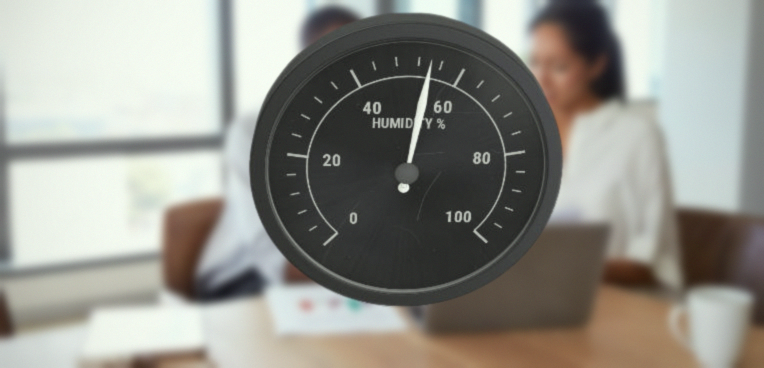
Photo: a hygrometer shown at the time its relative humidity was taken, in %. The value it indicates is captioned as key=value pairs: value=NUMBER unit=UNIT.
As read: value=54 unit=%
